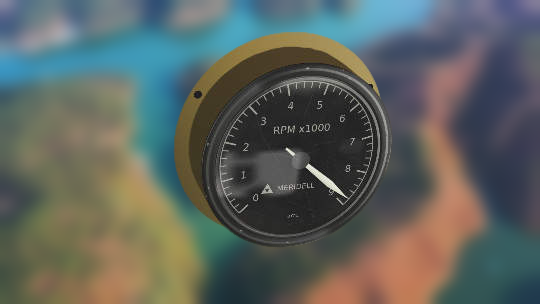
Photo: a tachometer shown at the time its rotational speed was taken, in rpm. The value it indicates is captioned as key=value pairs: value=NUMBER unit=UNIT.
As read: value=8800 unit=rpm
